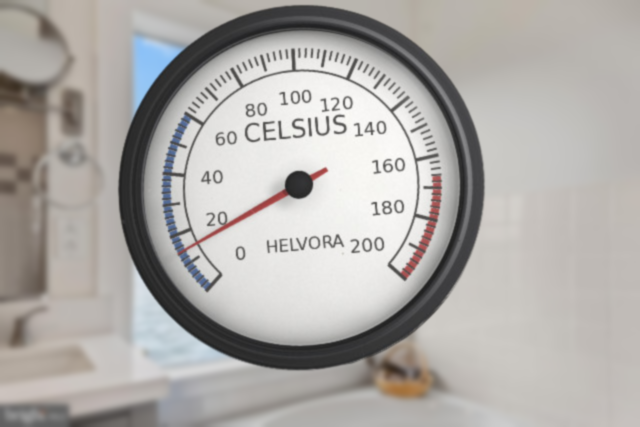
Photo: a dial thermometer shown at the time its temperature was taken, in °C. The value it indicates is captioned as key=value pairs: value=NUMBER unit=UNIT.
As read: value=14 unit=°C
